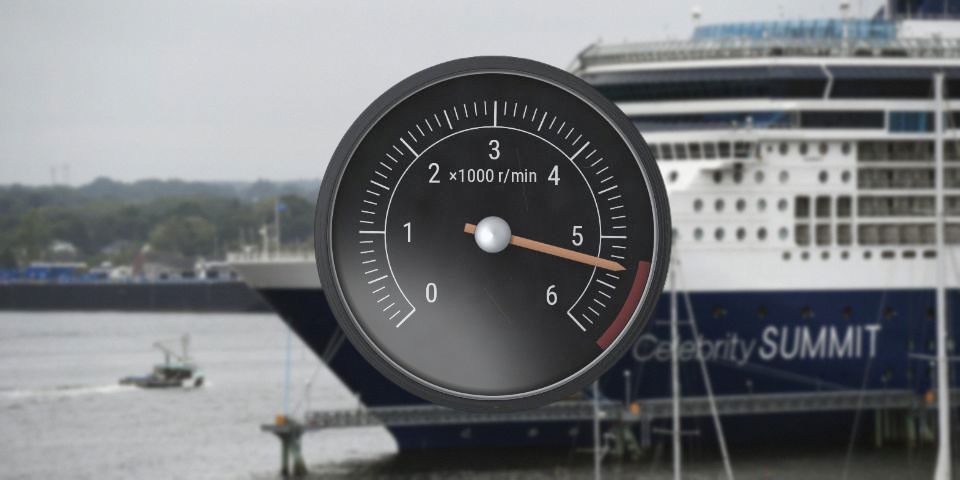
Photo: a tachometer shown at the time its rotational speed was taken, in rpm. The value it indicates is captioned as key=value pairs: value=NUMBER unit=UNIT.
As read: value=5300 unit=rpm
